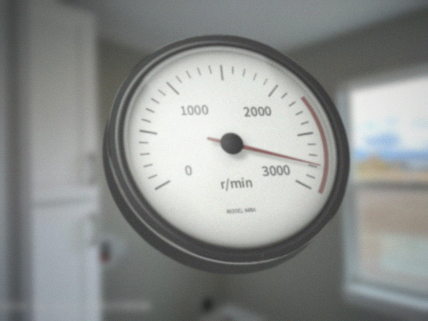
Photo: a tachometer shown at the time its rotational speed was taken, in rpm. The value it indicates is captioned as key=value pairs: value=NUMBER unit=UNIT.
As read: value=2800 unit=rpm
